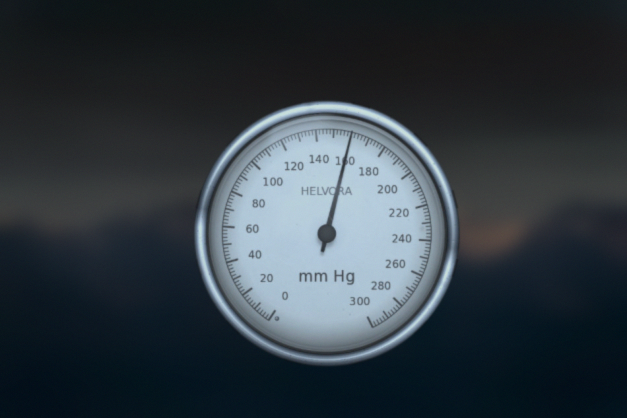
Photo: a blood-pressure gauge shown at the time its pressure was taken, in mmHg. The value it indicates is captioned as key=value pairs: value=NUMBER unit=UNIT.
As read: value=160 unit=mmHg
